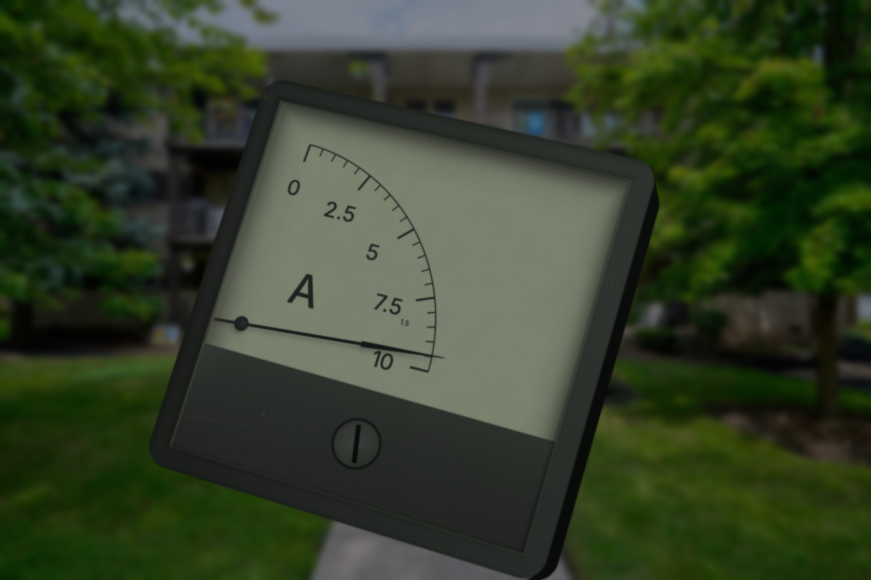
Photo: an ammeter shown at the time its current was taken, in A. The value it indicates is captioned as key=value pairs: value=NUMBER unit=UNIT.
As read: value=9.5 unit=A
